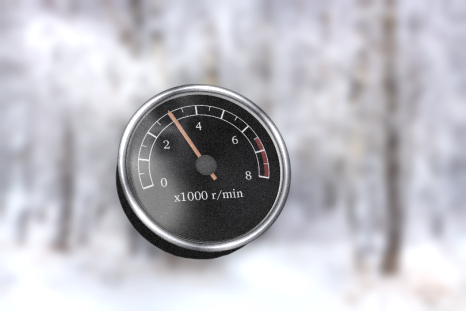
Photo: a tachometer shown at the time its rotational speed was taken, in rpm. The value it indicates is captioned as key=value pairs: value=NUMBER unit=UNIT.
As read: value=3000 unit=rpm
